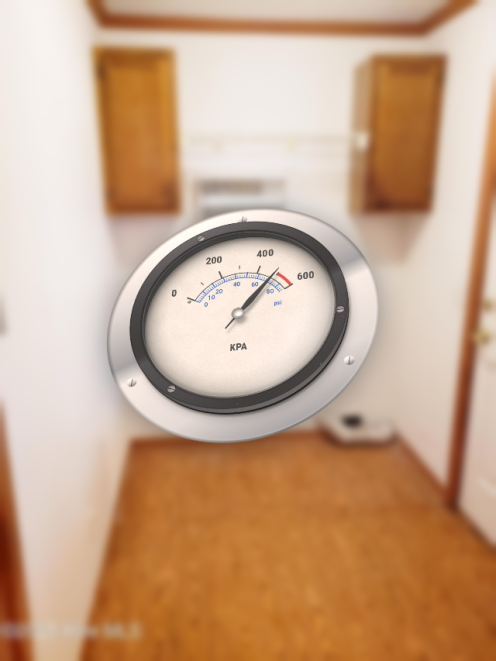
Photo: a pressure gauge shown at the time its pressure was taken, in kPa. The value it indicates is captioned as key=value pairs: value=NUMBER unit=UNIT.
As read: value=500 unit=kPa
